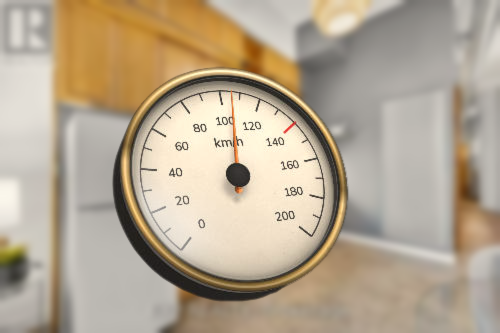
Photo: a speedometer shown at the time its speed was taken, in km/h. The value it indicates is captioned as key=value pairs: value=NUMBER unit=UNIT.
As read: value=105 unit=km/h
